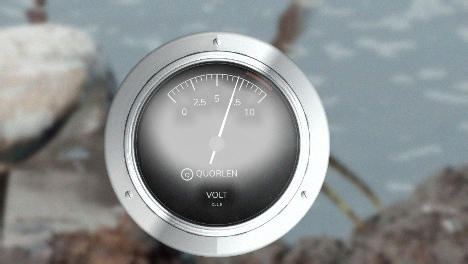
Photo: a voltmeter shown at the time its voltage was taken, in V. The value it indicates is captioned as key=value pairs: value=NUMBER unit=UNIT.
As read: value=7 unit=V
